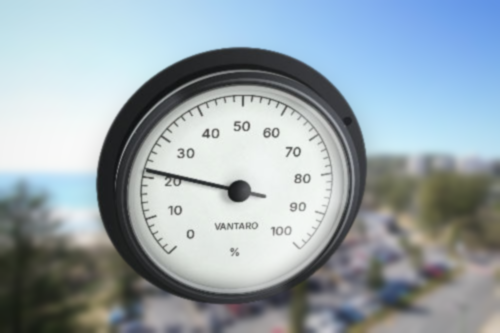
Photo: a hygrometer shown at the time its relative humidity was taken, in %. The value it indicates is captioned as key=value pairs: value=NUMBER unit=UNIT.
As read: value=22 unit=%
